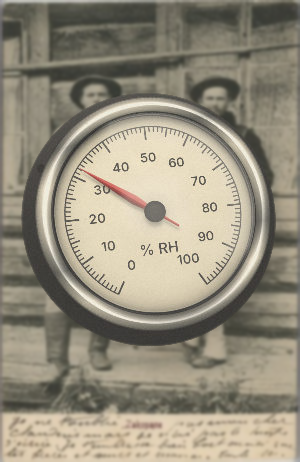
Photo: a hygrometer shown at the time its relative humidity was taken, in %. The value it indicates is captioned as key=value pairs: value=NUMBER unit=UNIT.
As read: value=32 unit=%
